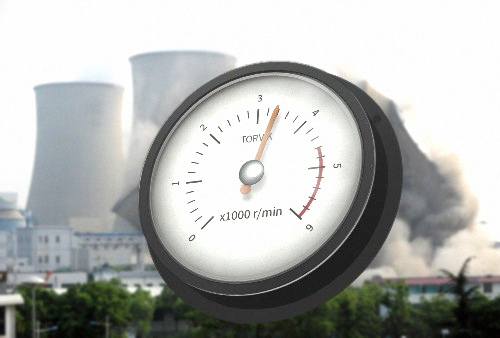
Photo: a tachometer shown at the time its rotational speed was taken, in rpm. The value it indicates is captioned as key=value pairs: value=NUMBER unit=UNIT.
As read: value=3400 unit=rpm
